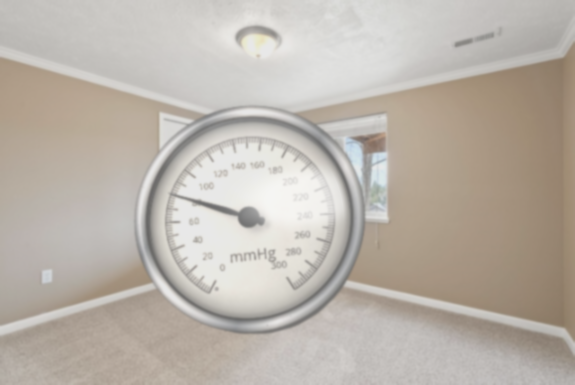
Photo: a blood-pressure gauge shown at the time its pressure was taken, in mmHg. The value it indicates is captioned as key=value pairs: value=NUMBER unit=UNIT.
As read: value=80 unit=mmHg
